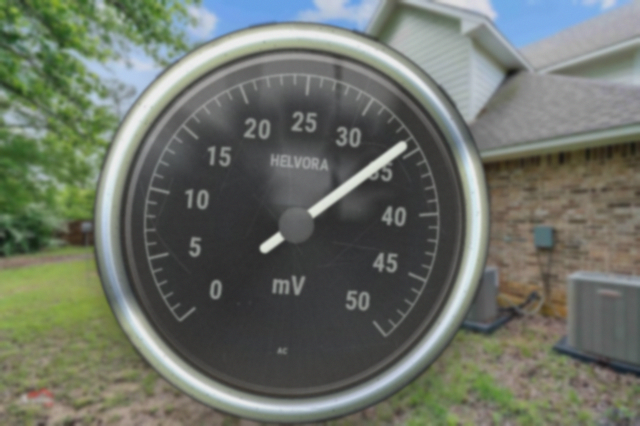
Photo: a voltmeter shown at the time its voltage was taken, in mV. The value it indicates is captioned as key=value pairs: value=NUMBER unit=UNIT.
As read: value=34 unit=mV
